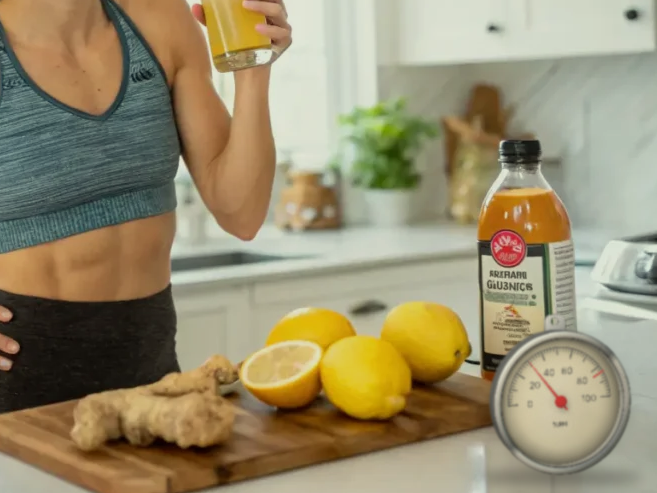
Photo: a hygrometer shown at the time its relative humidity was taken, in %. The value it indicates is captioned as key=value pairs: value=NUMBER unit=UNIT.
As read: value=30 unit=%
